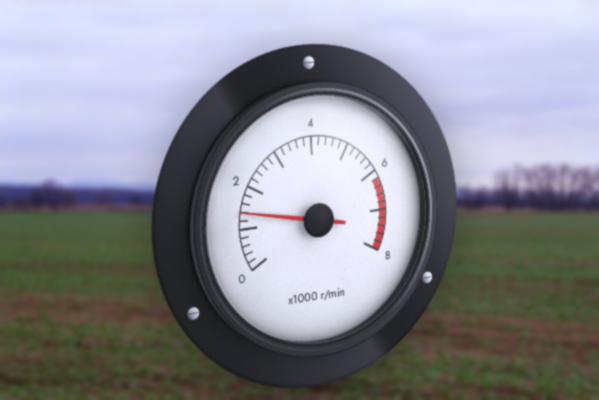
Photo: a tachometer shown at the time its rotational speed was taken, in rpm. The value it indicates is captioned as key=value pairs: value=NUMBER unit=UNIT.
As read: value=1400 unit=rpm
